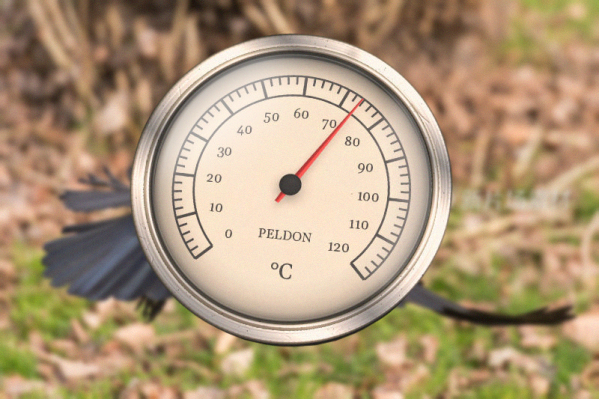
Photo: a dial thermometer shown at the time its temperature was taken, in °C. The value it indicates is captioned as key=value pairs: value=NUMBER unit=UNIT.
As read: value=74 unit=°C
